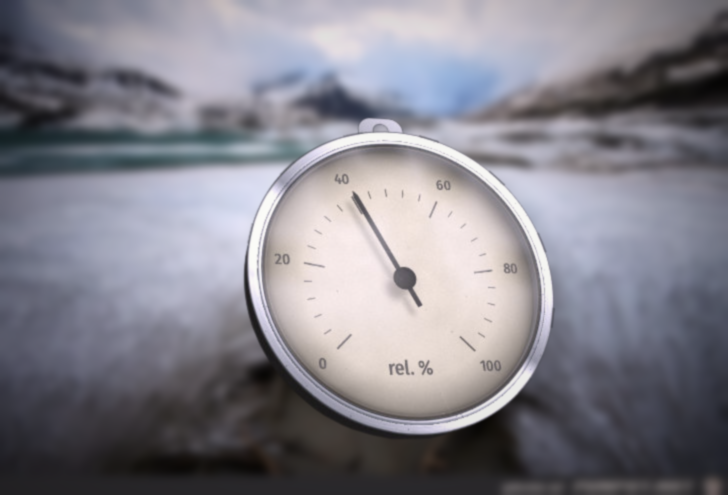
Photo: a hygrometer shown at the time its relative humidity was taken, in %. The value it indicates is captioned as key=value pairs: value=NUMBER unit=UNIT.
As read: value=40 unit=%
